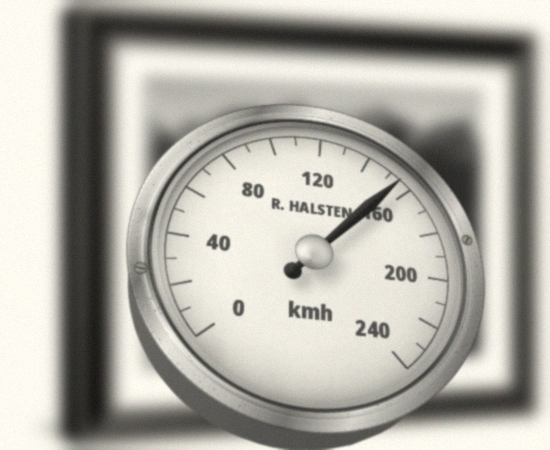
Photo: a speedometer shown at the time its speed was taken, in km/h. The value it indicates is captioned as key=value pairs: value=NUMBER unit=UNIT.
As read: value=155 unit=km/h
